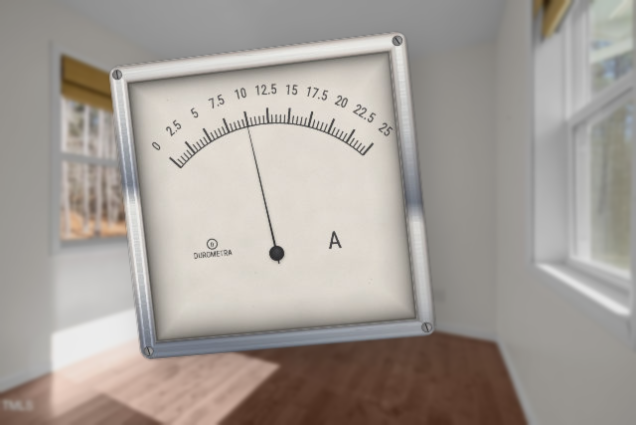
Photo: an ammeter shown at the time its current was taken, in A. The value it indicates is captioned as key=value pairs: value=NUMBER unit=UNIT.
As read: value=10 unit=A
